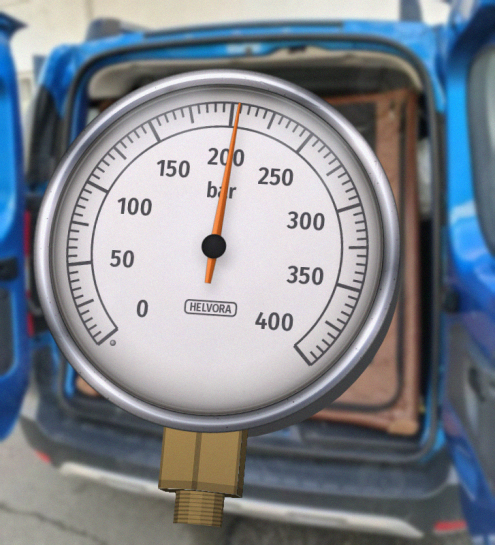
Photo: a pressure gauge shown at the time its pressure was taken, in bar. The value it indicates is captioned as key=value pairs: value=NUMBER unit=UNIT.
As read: value=205 unit=bar
